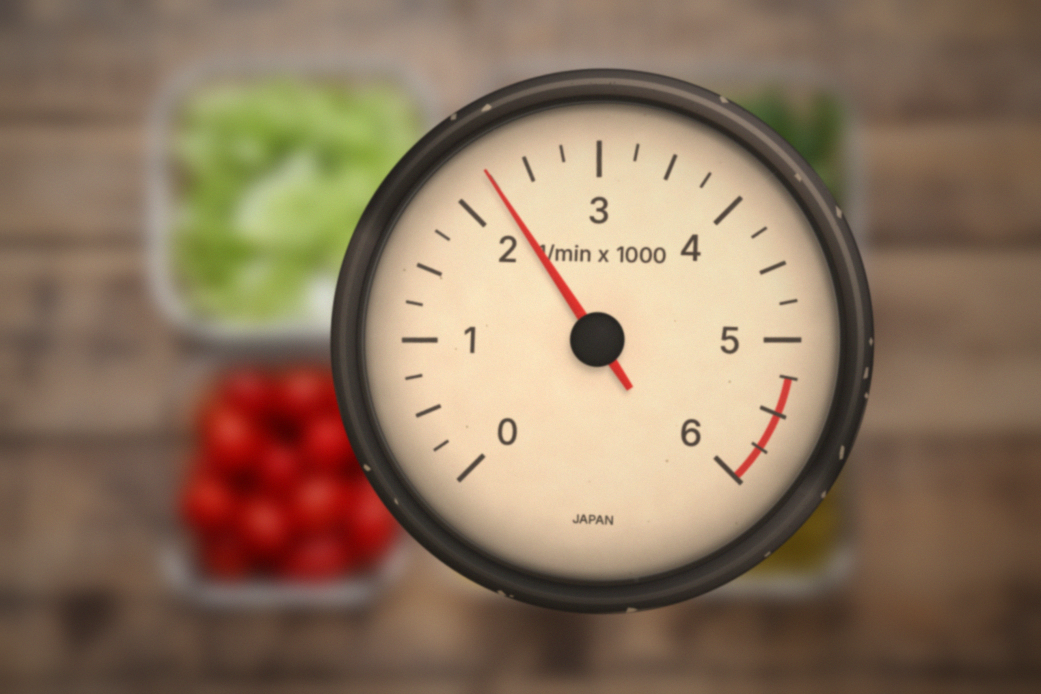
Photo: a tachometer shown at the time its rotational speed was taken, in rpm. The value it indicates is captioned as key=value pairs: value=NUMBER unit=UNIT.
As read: value=2250 unit=rpm
